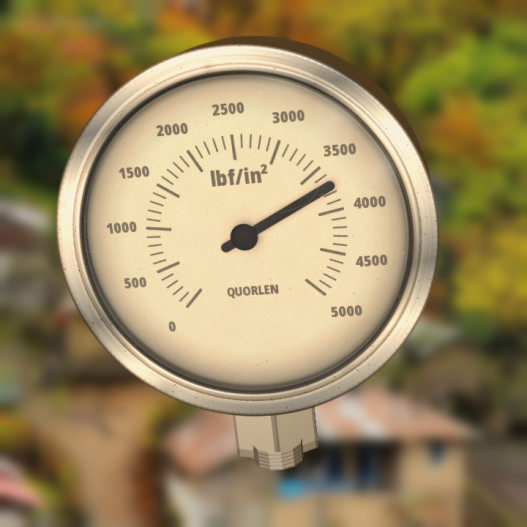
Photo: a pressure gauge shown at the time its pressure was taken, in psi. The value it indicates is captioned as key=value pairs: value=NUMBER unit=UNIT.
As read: value=3700 unit=psi
